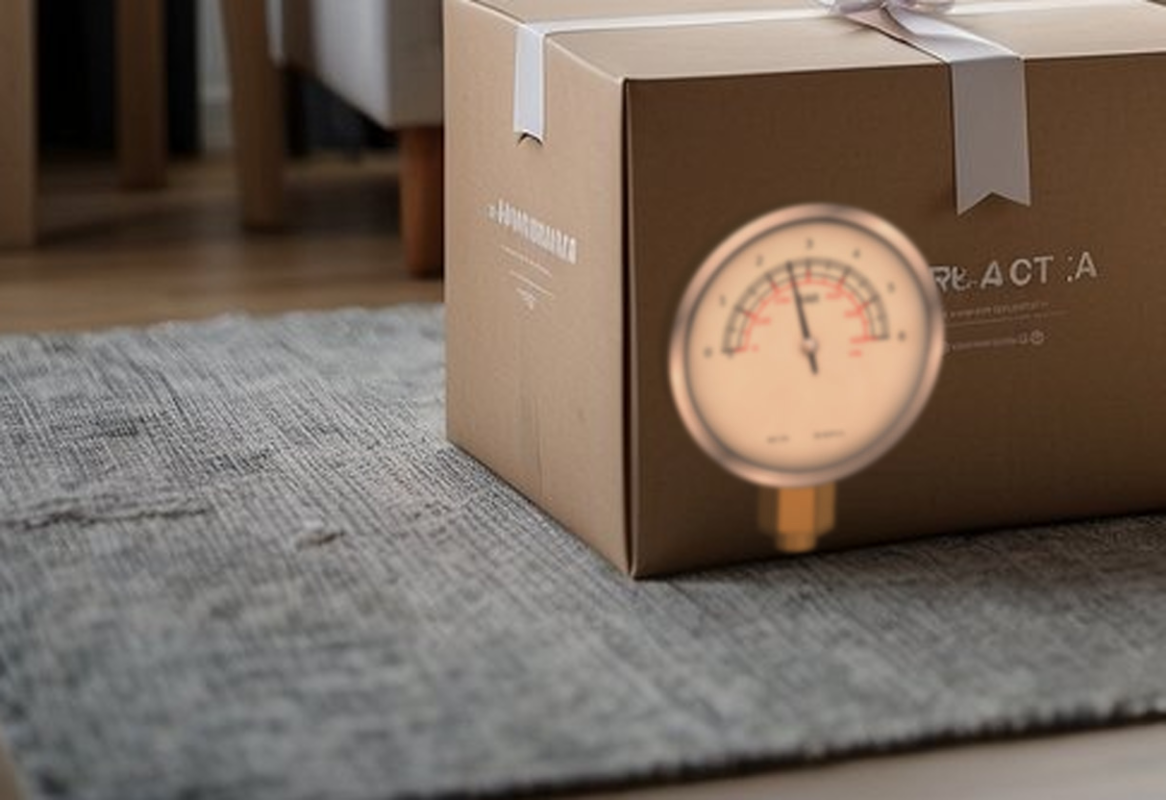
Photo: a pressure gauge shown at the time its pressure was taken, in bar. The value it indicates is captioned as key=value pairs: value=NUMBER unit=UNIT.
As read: value=2.5 unit=bar
